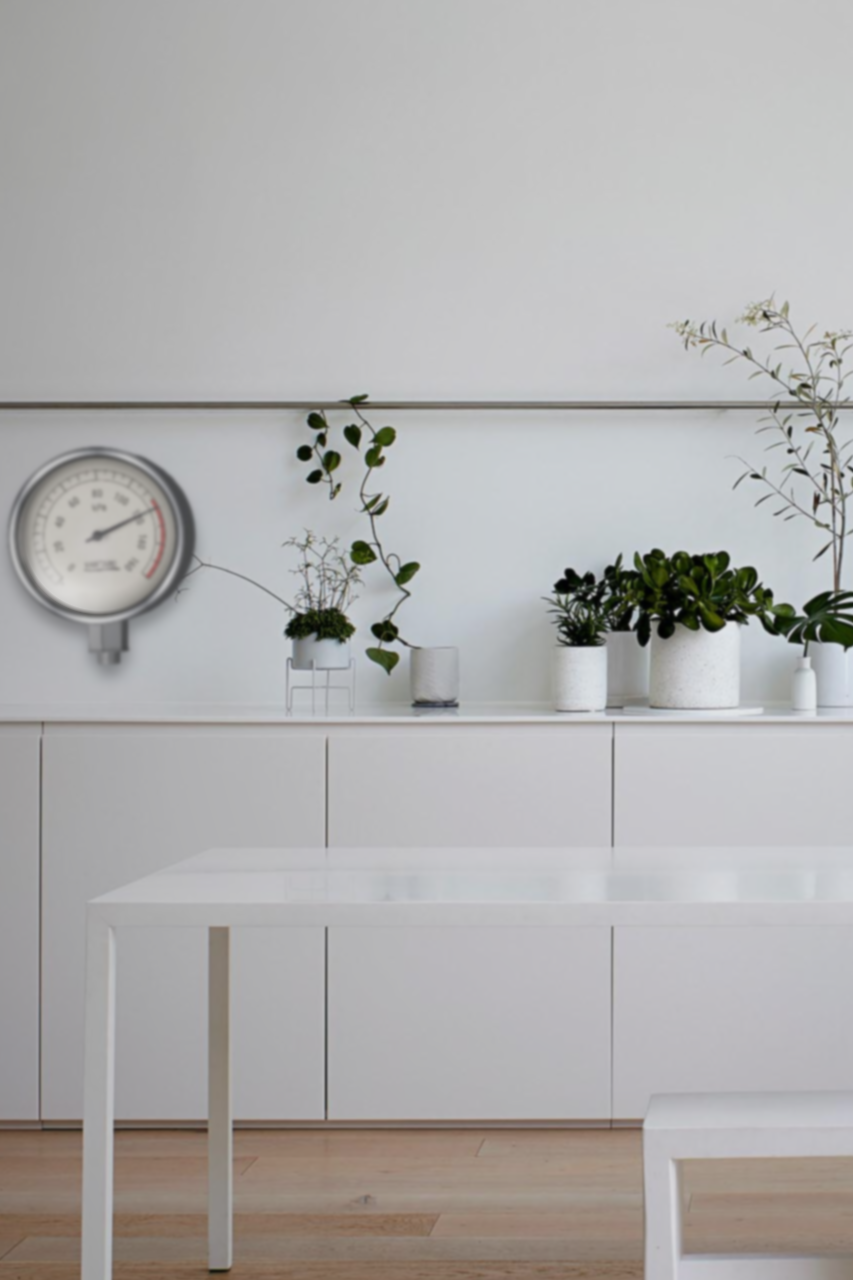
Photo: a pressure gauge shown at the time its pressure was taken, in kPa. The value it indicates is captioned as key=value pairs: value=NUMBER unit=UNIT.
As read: value=120 unit=kPa
